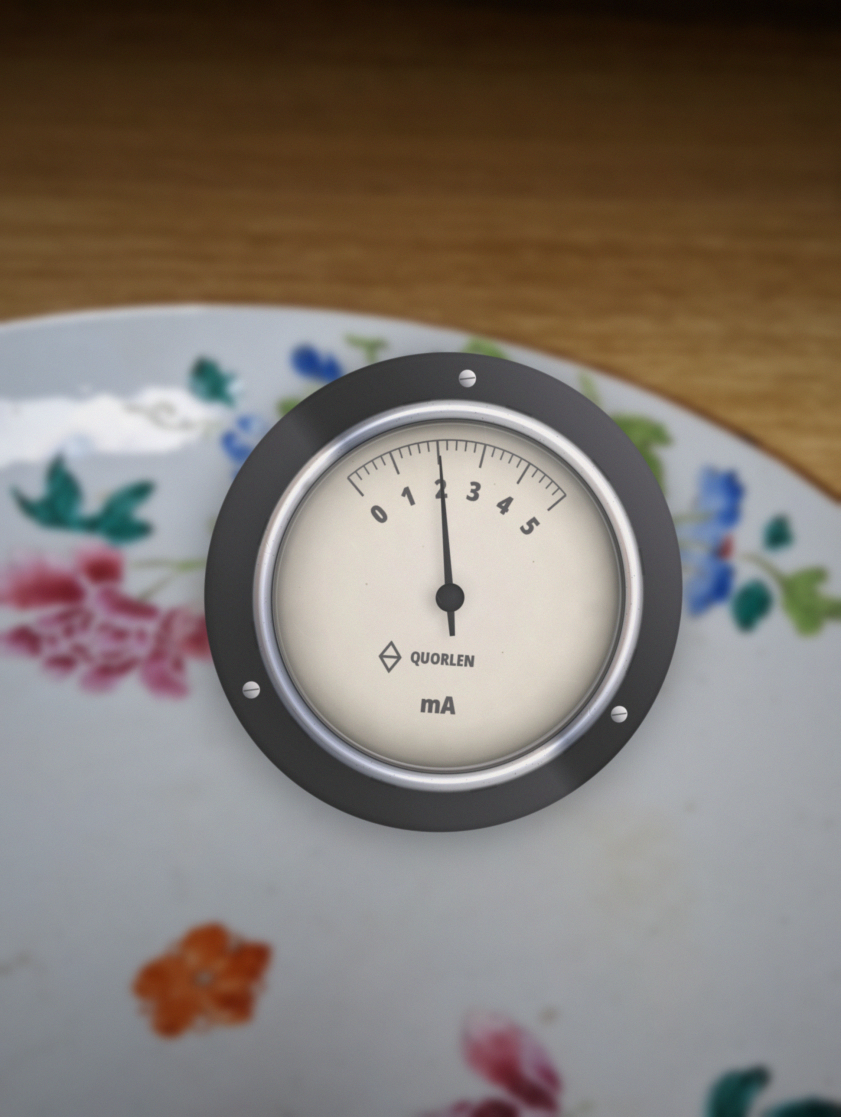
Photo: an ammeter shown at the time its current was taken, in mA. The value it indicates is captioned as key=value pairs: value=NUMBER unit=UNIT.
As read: value=2 unit=mA
